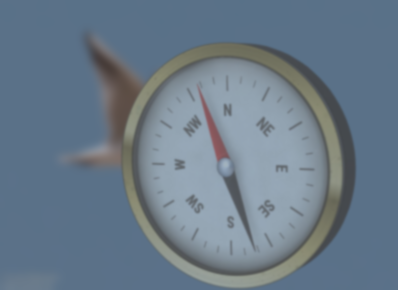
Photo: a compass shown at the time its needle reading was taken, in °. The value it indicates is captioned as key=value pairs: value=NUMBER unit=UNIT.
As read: value=340 unit=°
